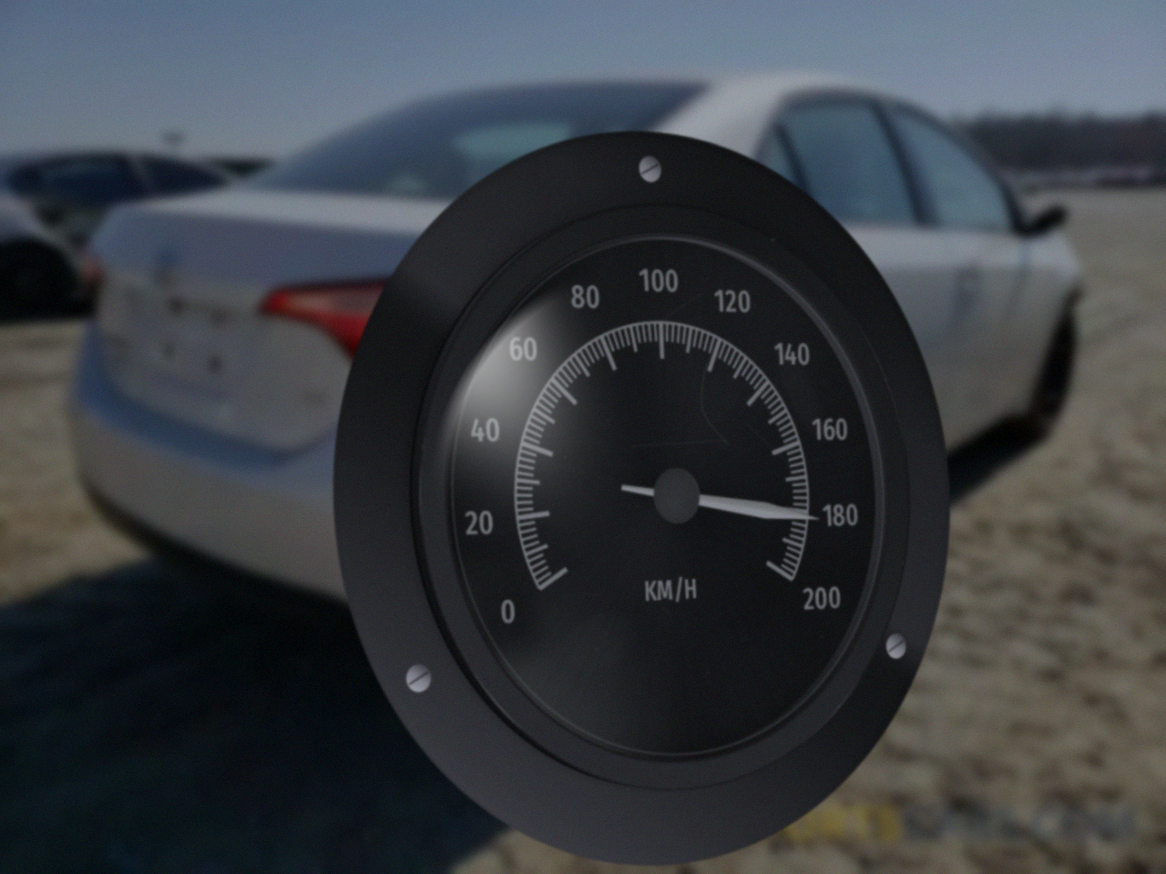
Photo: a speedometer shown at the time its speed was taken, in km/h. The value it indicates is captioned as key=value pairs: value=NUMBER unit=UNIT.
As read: value=182 unit=km/h
